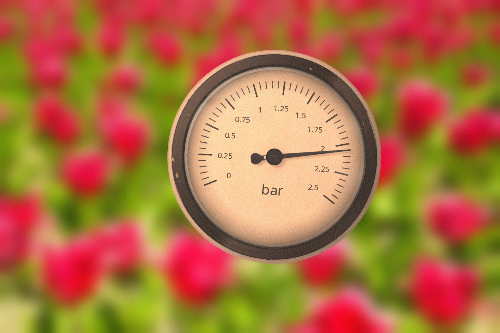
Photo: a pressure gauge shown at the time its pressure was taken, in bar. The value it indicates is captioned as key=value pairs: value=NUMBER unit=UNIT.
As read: value=2.05 unit=bar
